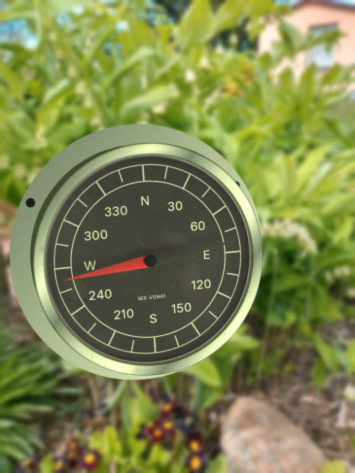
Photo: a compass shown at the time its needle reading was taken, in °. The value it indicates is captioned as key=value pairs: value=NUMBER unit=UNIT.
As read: value=262.5 unit=°
